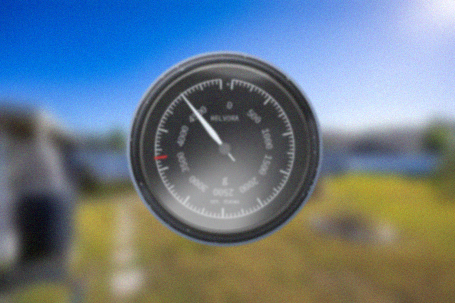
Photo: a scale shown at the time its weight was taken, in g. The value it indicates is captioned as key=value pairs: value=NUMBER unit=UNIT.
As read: value=4500 unit=g
